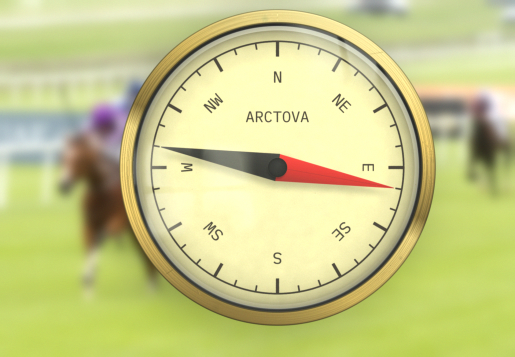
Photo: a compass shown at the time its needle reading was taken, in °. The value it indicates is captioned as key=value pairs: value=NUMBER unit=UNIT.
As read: value=100 unit=°
